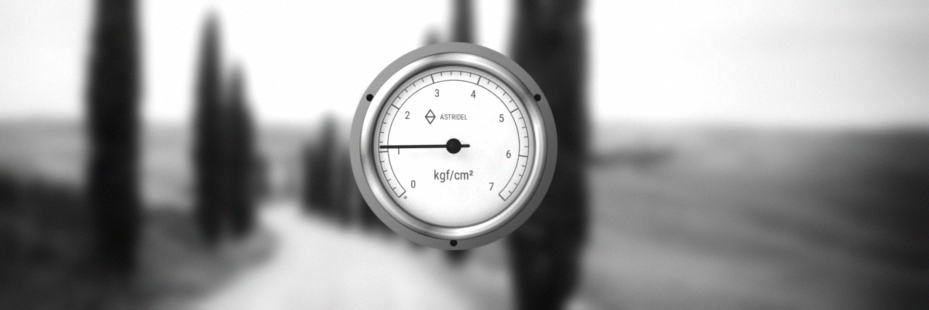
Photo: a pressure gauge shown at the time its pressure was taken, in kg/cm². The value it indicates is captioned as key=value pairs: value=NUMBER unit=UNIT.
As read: value=1.1 unit=kg/cm²
